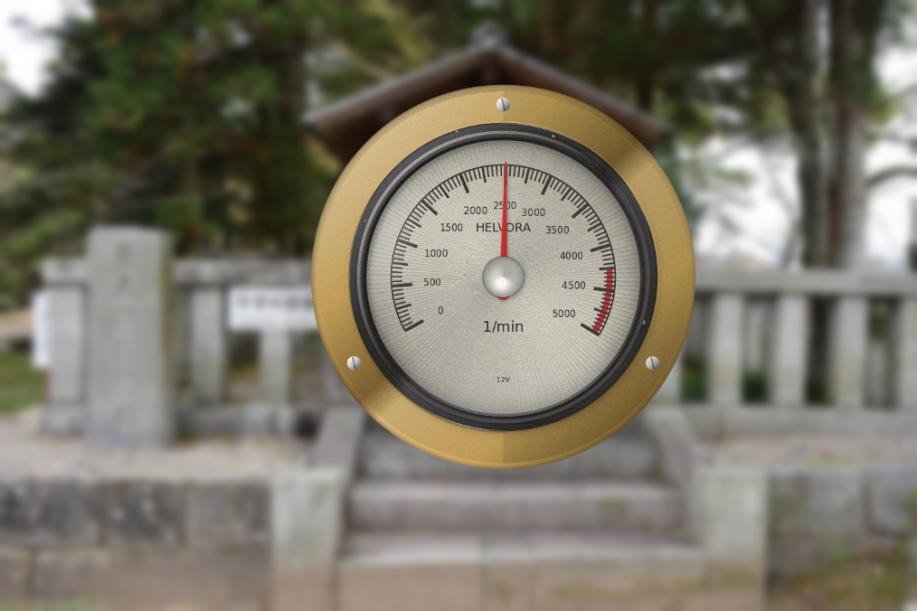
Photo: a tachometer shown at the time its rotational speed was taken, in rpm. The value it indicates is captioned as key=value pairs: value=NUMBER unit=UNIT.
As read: value=2500 unit=rpm
